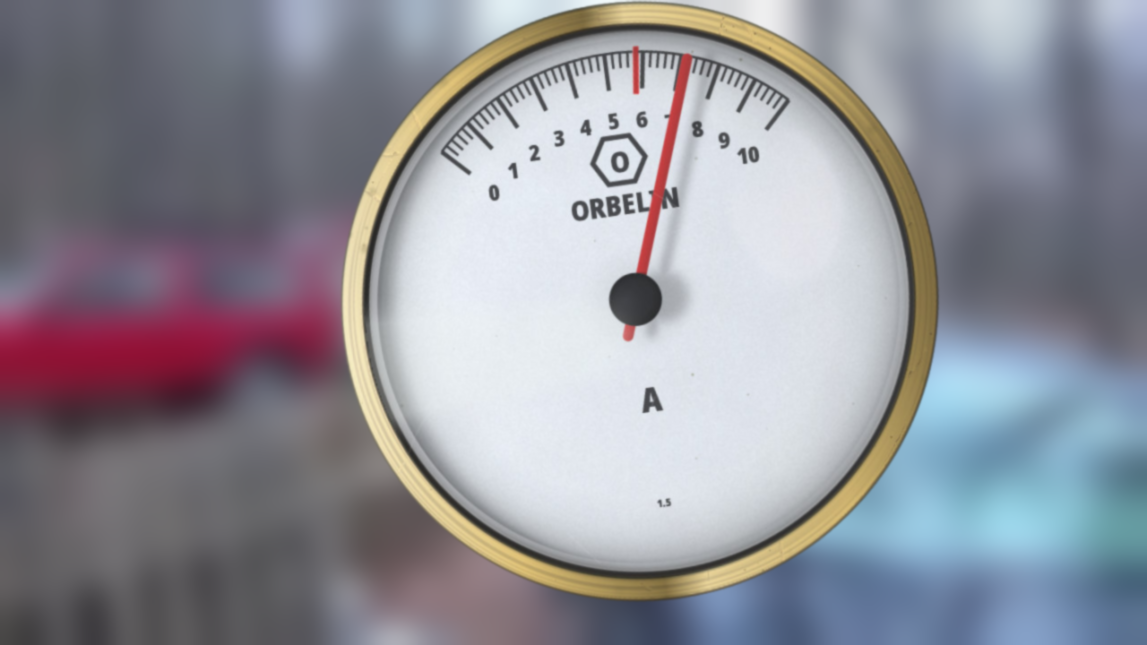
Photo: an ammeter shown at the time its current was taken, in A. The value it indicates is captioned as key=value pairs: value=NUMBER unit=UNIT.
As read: value=7.2 unit=A
